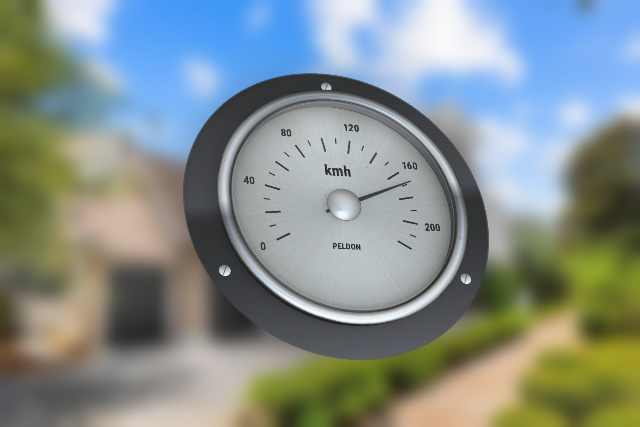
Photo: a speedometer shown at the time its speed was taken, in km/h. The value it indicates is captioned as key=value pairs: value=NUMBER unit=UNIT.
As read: value=170 unit=km/h
